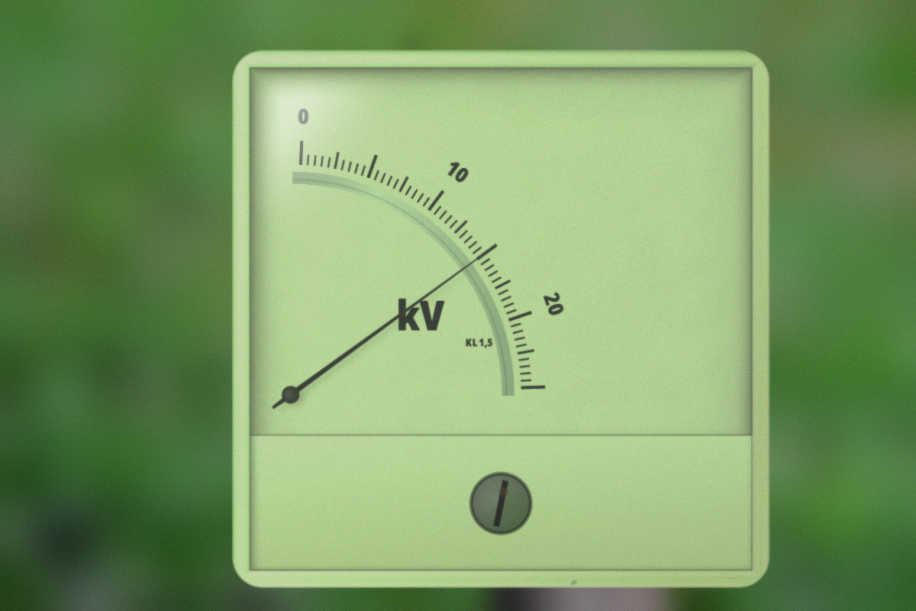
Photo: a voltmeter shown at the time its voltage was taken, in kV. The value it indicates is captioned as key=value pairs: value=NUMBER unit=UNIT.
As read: value=15 unit=kV
